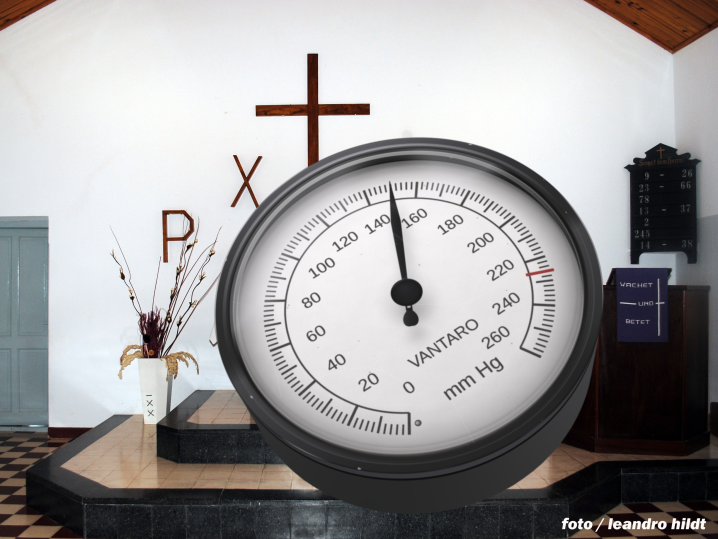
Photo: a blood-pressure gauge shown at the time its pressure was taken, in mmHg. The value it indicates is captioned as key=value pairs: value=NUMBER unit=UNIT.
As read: value=150 unit=mmHg
